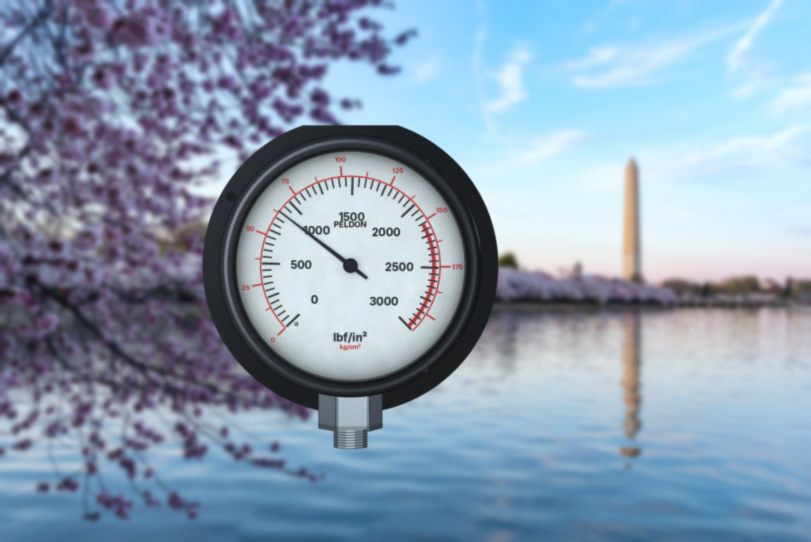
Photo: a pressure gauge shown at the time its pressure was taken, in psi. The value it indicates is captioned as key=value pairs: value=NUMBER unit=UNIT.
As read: value=900 unit=psi
